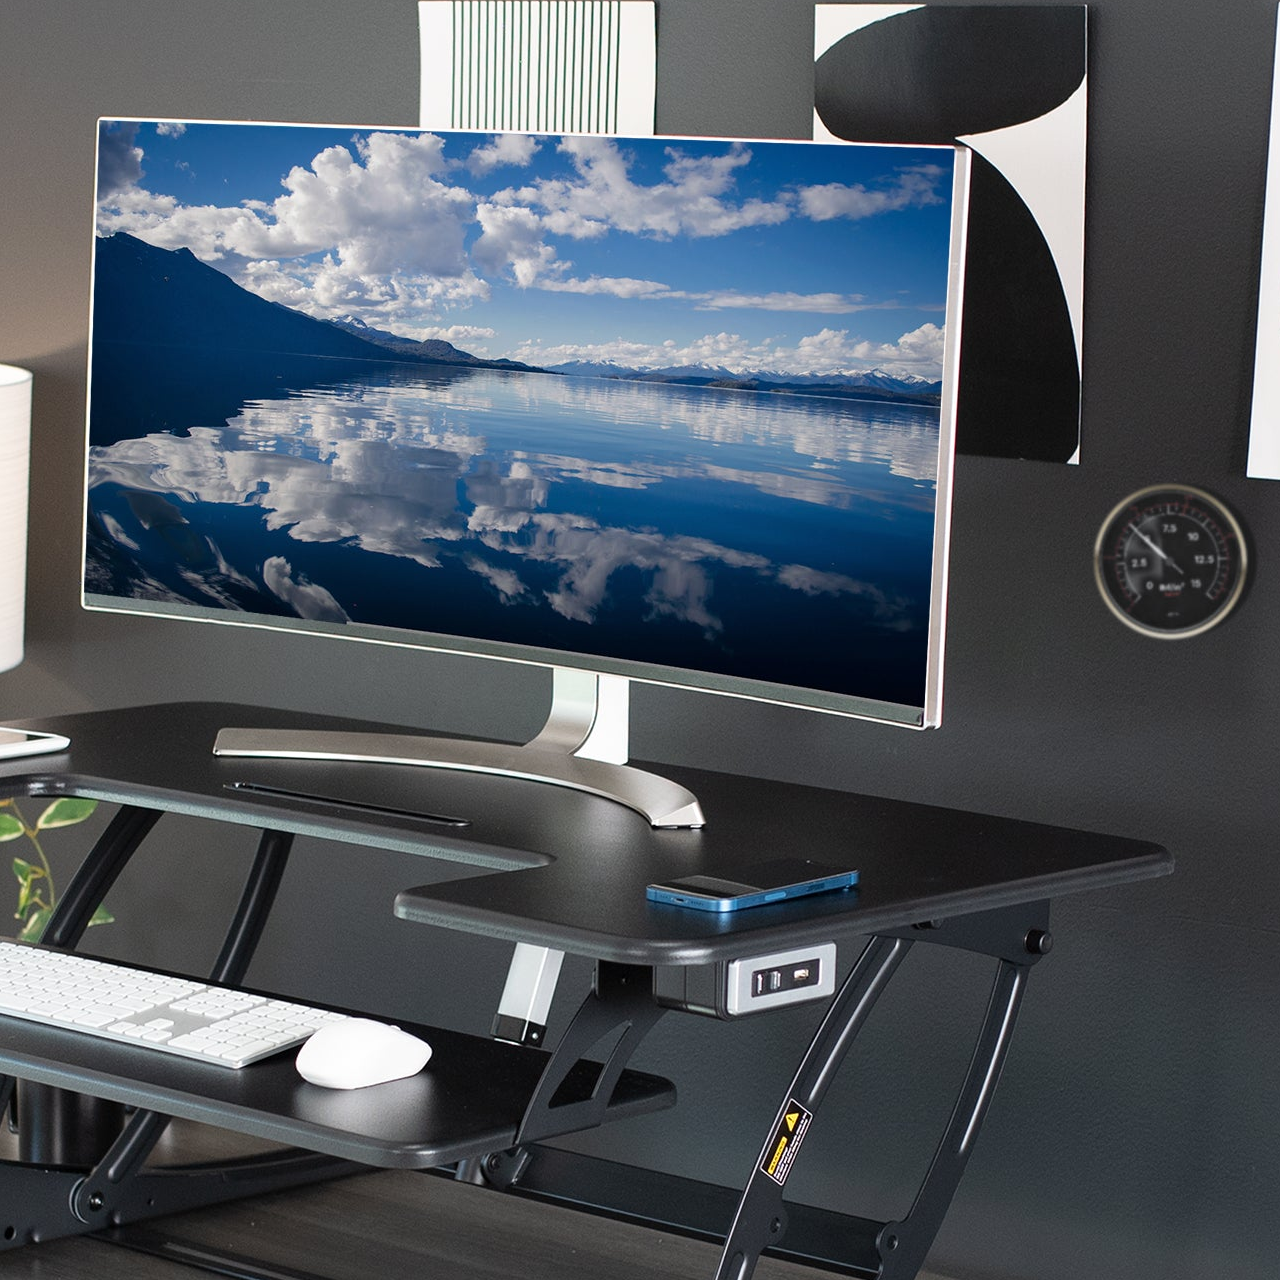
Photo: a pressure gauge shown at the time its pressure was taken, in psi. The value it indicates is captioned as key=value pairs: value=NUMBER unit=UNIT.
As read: value=5 unit=psi
